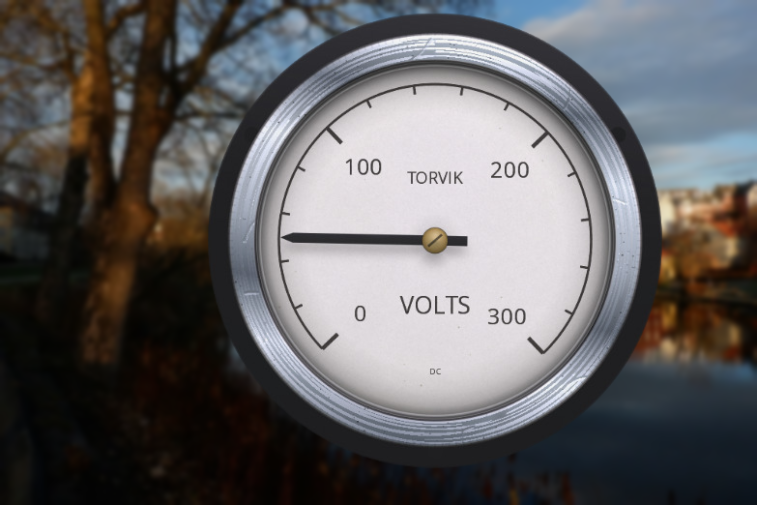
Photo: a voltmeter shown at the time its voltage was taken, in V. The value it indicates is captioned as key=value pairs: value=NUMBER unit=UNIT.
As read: value=50 unit=V
